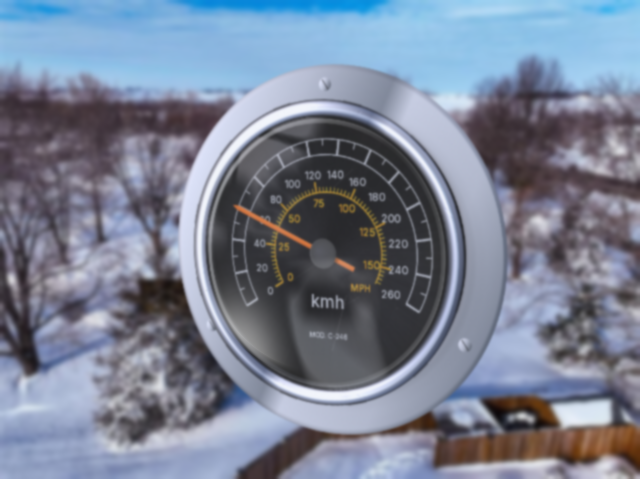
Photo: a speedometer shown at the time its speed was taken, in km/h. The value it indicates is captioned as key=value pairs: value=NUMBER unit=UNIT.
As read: value=60 unit=km/h
